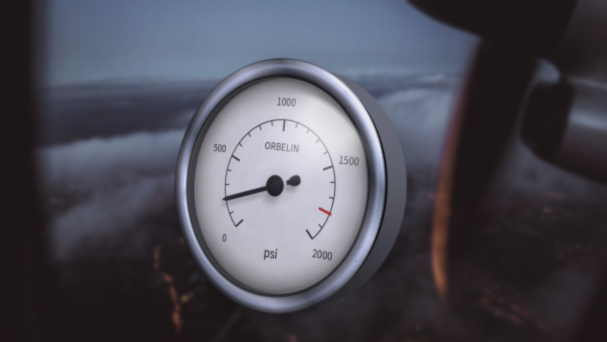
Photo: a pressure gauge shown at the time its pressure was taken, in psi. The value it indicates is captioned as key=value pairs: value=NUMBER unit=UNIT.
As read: value=200 unit=psi
